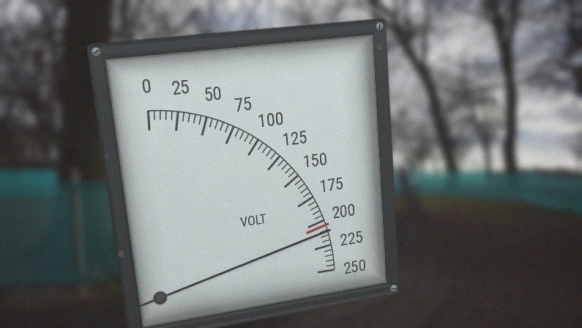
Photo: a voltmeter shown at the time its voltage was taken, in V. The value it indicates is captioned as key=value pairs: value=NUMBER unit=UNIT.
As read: value=210 unit=V
